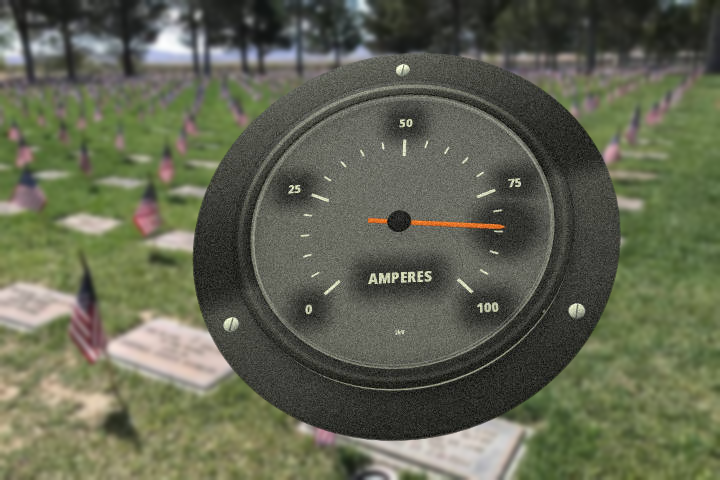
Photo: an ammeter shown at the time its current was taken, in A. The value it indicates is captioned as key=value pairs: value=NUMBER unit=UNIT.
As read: value=85 unit=A
